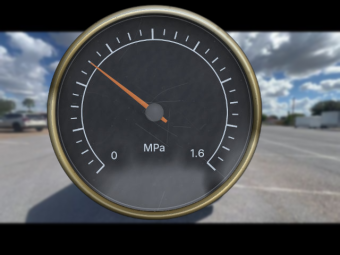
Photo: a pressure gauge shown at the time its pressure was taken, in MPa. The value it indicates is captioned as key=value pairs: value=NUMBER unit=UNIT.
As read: value=0.5 unit=MPa
